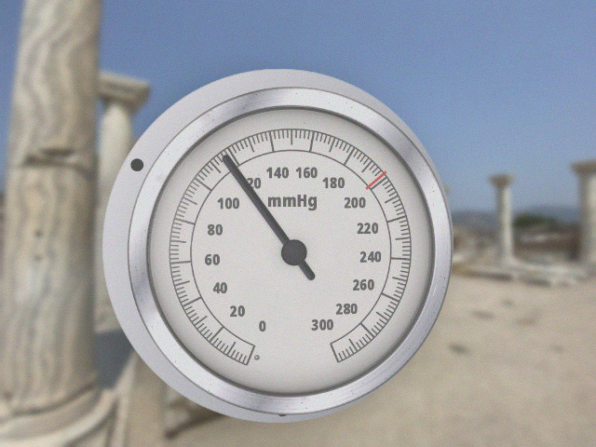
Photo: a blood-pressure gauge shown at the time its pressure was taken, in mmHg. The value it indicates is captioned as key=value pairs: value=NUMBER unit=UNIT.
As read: value=116 unit=mmHg
